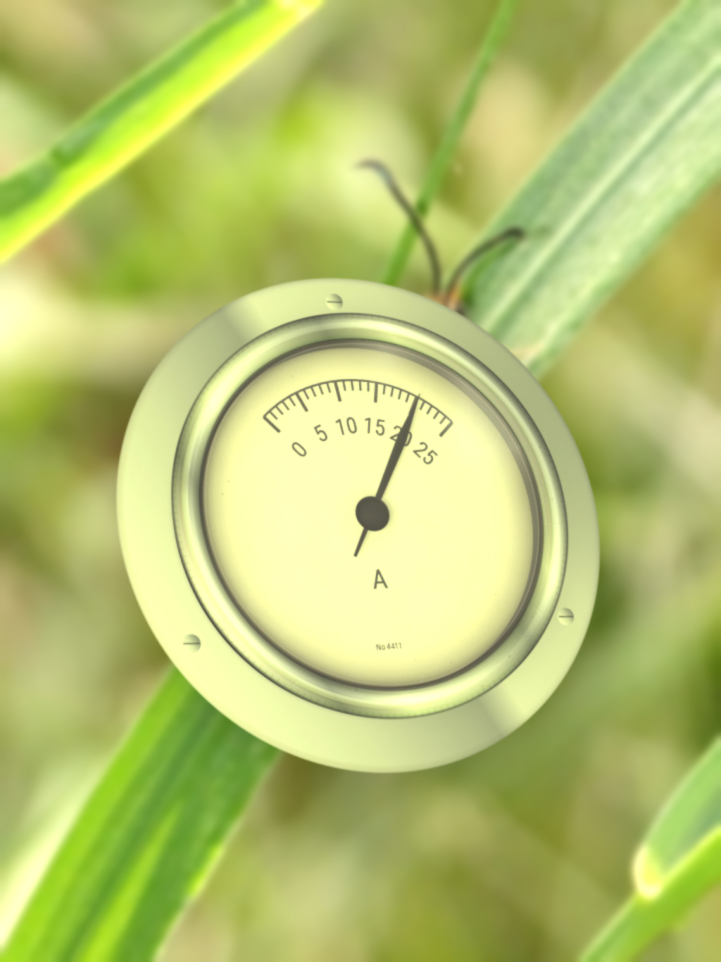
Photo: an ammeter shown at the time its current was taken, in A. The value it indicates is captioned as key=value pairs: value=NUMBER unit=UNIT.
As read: value=20 unit=A
